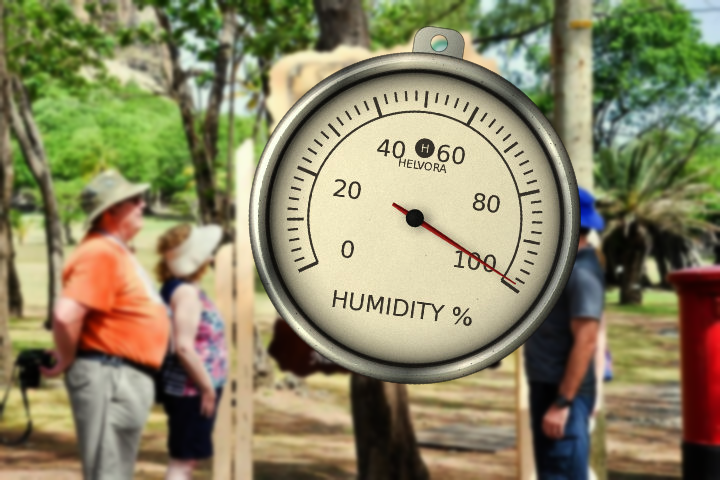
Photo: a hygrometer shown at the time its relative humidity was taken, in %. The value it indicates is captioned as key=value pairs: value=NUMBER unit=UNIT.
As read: value=99 unit=%
